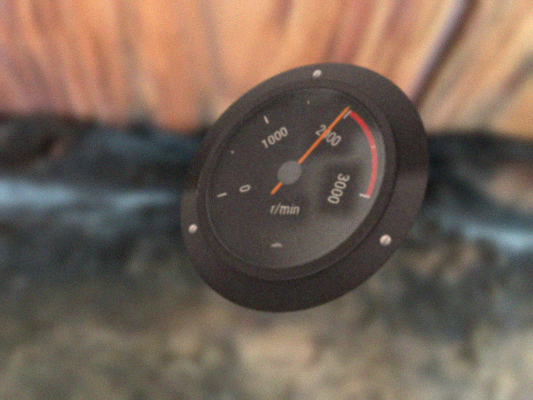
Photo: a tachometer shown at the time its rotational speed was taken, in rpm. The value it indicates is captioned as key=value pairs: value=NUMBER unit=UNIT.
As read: value=2000 unit=rpm
